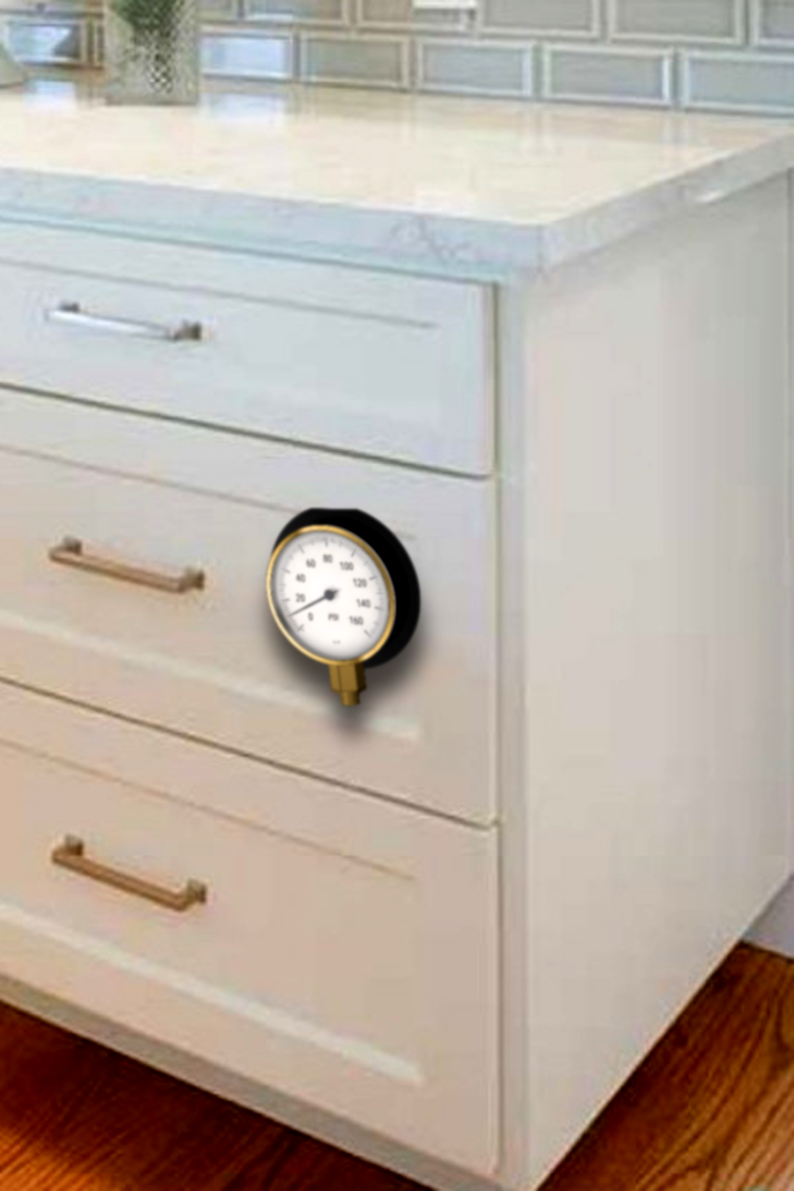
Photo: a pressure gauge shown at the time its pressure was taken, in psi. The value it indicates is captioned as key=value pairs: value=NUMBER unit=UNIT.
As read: value=10 unit=psi
